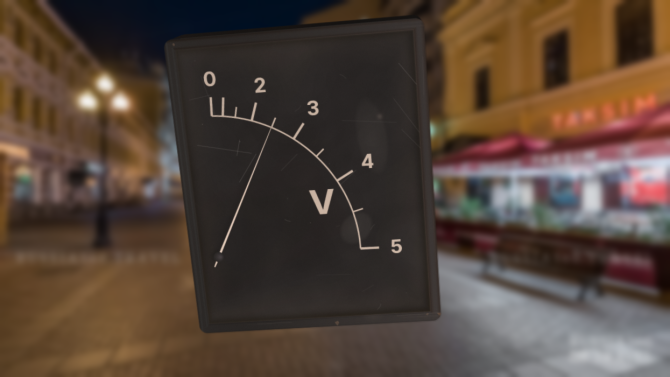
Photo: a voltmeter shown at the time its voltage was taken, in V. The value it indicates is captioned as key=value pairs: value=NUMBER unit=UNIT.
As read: value=2.5 unit=V
